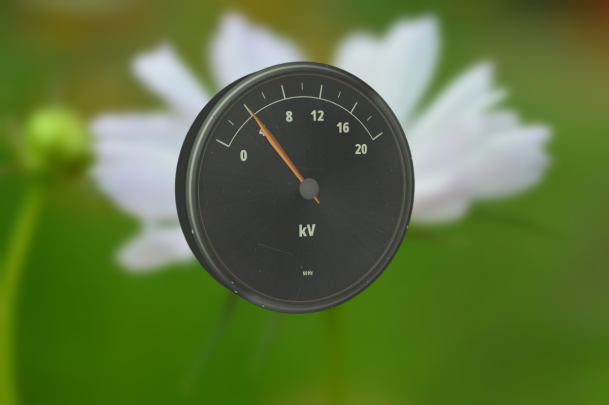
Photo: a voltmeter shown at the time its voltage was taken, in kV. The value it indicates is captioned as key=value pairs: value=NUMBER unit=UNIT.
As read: value=4 unit=kV
